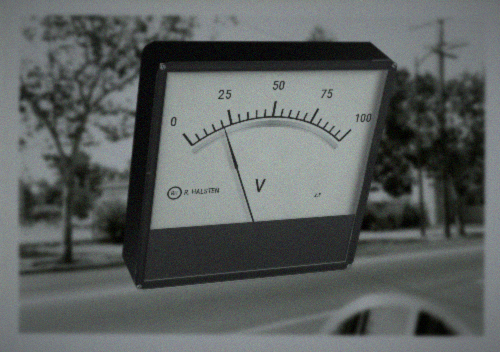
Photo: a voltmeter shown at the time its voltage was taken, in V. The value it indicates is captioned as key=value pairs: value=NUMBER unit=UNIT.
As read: value=20 unit=V
